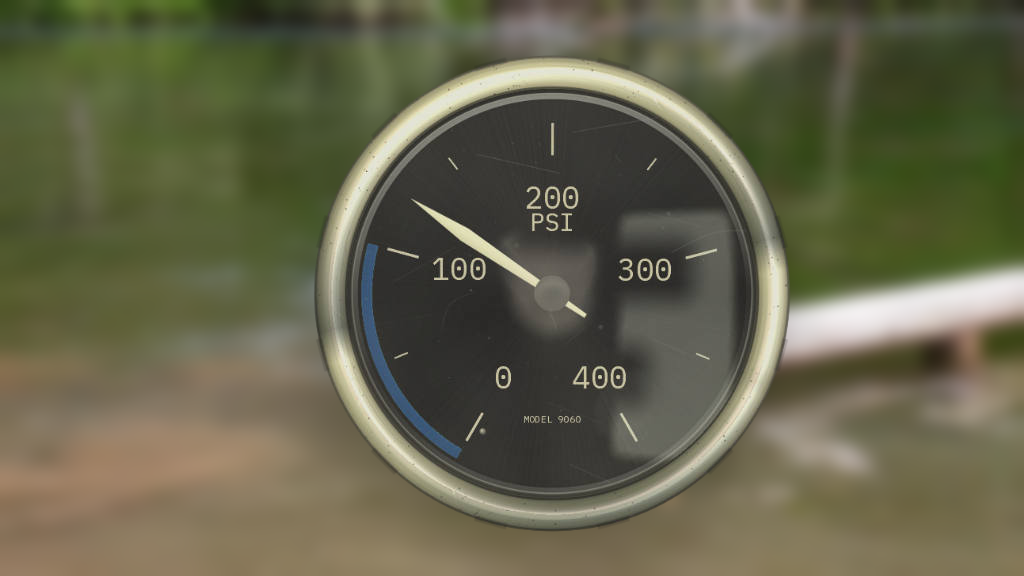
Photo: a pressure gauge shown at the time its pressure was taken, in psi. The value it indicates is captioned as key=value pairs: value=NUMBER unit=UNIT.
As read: value=125 unit=psi
